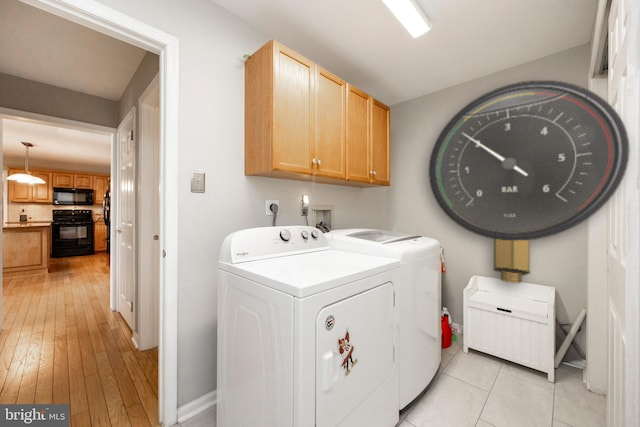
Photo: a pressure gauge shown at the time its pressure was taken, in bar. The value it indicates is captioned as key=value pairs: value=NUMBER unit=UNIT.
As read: value=2 unit=bar
